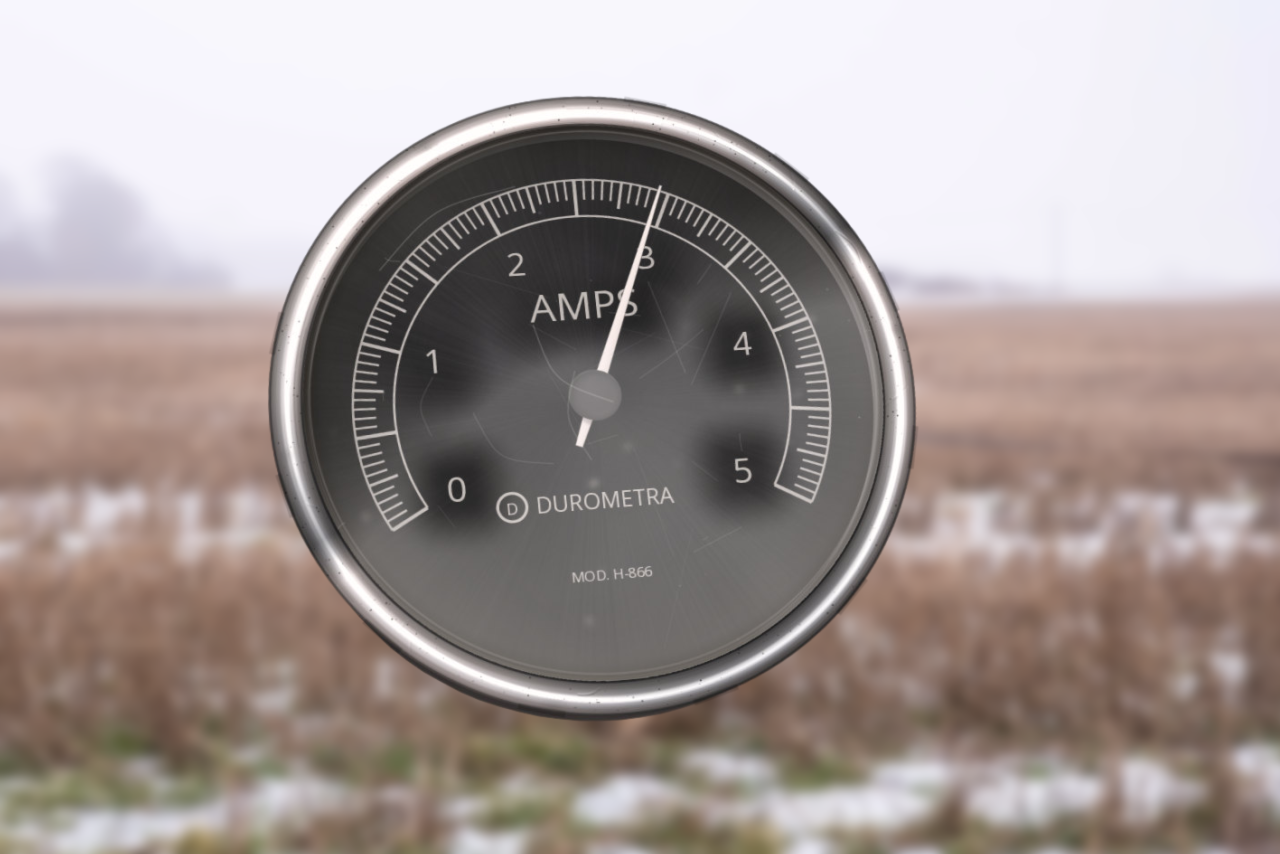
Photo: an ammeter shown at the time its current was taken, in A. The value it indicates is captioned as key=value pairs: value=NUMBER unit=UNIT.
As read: value=2.95 unit=A
